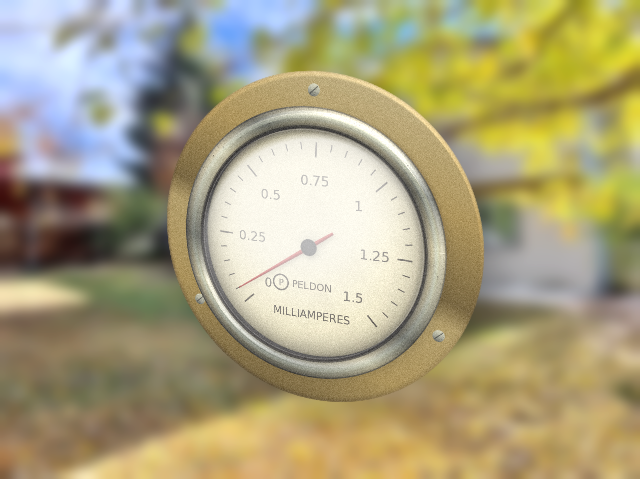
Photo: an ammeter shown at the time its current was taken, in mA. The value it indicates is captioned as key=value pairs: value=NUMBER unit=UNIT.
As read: value=0.05 unit=mA
